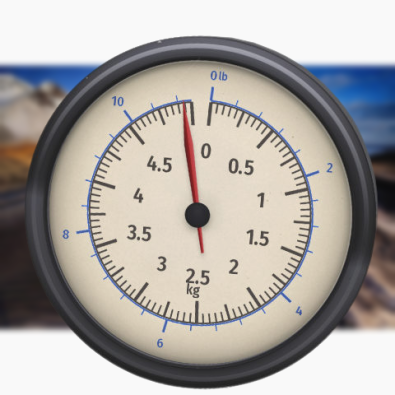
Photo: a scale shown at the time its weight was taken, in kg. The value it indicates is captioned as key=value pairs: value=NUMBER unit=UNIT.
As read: value=4.95 unit=kg
